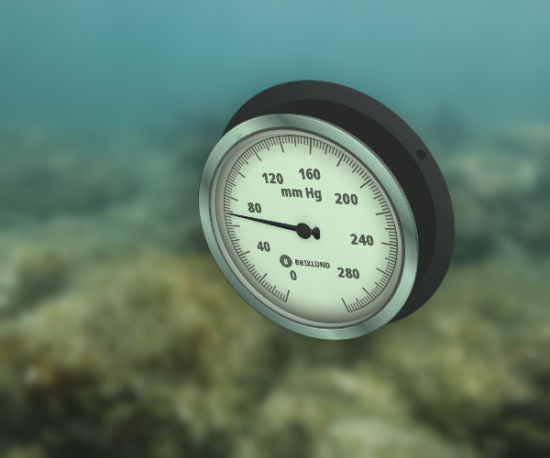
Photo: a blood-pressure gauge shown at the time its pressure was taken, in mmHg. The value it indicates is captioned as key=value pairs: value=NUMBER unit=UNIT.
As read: value=70 unit=mmHg
